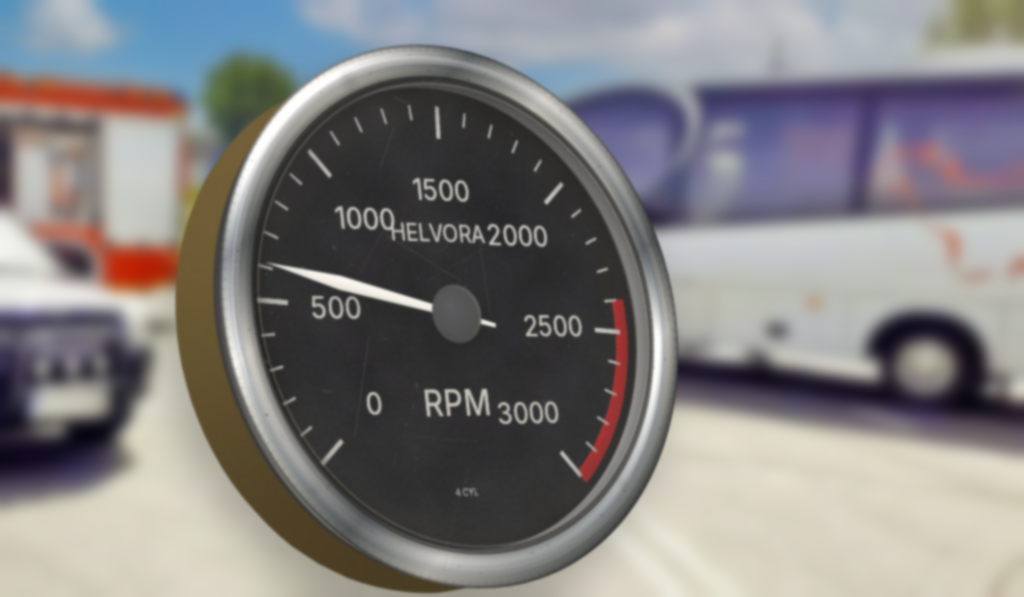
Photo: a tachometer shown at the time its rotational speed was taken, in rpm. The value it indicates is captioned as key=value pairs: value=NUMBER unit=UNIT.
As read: value=600 unit=rpm
